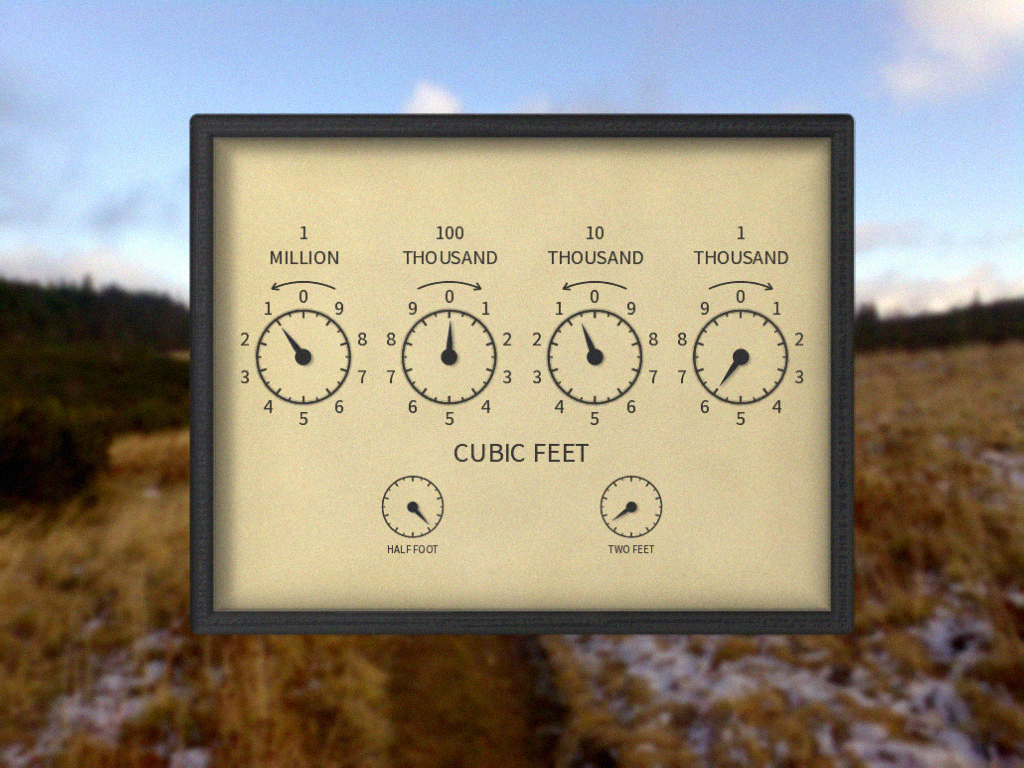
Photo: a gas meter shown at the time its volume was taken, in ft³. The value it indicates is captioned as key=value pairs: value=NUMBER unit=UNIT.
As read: value=100600 unit=ft³
